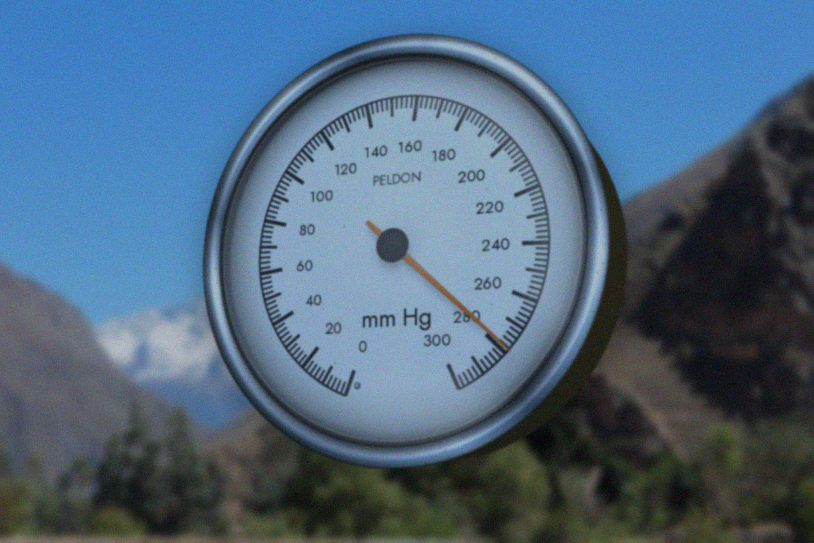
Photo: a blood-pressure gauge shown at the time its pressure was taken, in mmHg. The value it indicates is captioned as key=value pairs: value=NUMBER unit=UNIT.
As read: value=278 unit=mmHg
